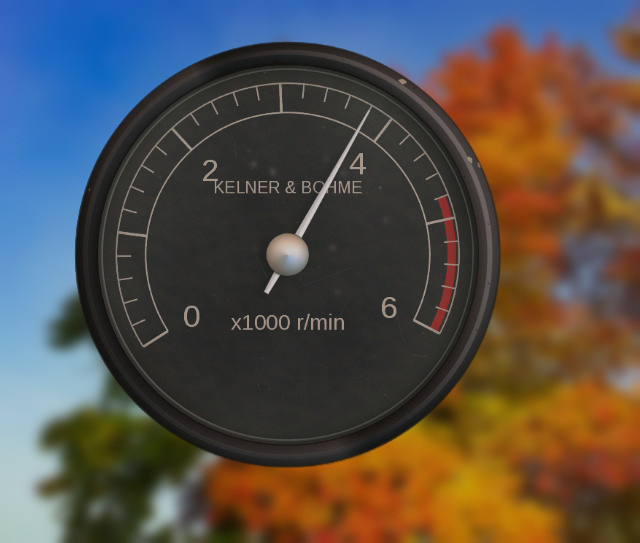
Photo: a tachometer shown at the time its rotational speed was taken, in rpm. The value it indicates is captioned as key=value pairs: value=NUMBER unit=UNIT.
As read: value=3800 unit=rpm
